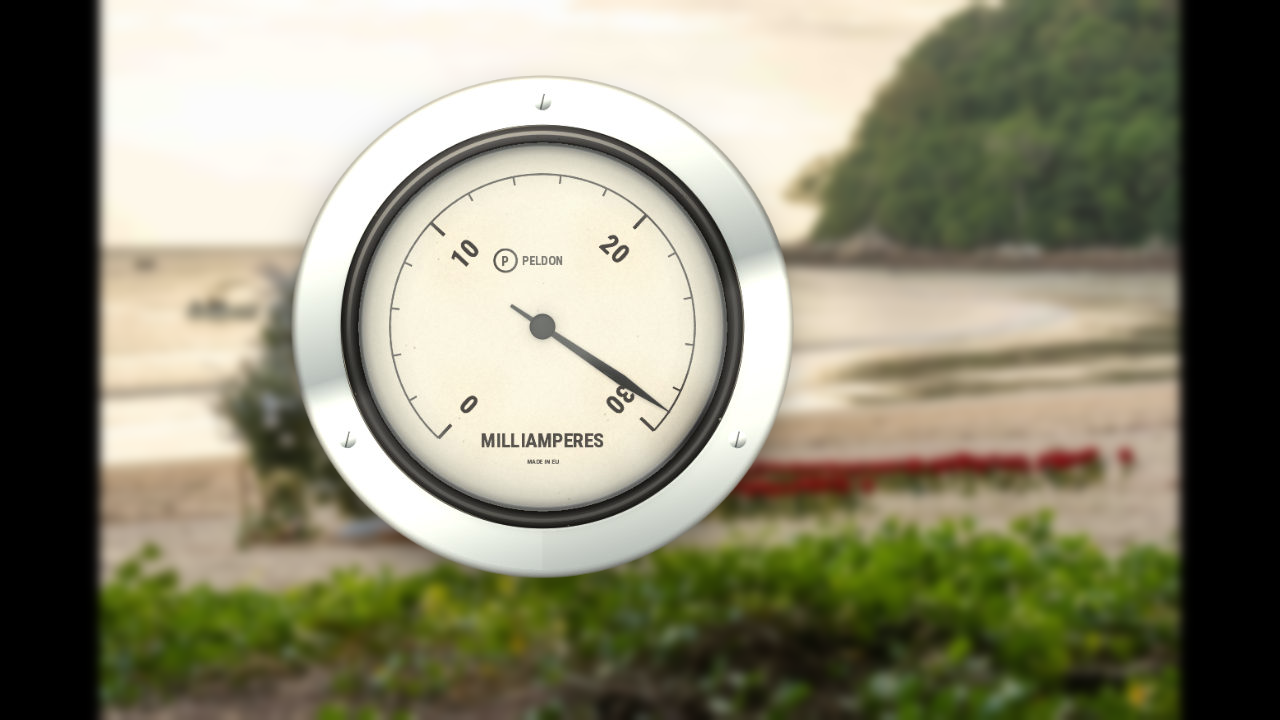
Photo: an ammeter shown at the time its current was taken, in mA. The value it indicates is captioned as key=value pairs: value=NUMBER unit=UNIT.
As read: value=29 unit=mA
